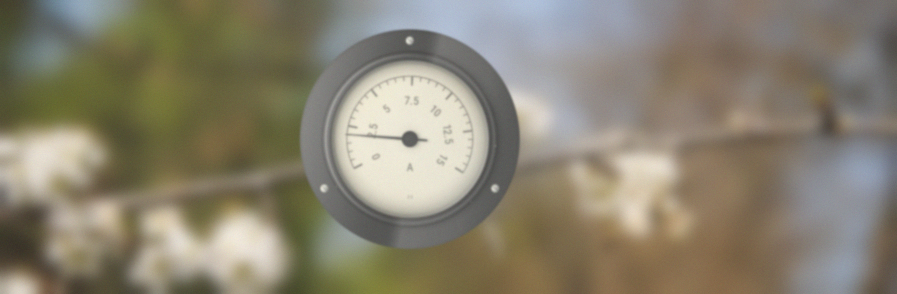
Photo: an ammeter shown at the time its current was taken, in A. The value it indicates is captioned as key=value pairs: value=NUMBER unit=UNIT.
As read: value=2 unit=A
